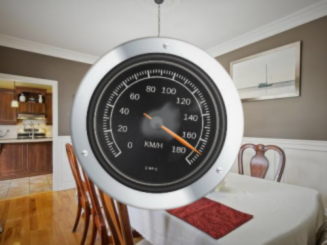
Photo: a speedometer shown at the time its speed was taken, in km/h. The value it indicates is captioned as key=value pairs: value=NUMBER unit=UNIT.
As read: value=170 unit=km/h
